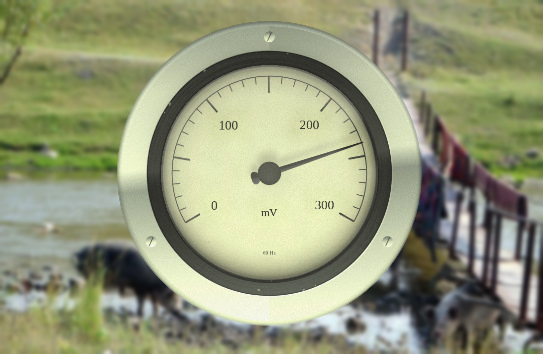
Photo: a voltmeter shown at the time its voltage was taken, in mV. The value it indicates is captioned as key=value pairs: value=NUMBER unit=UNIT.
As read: value=240 unit=mV
